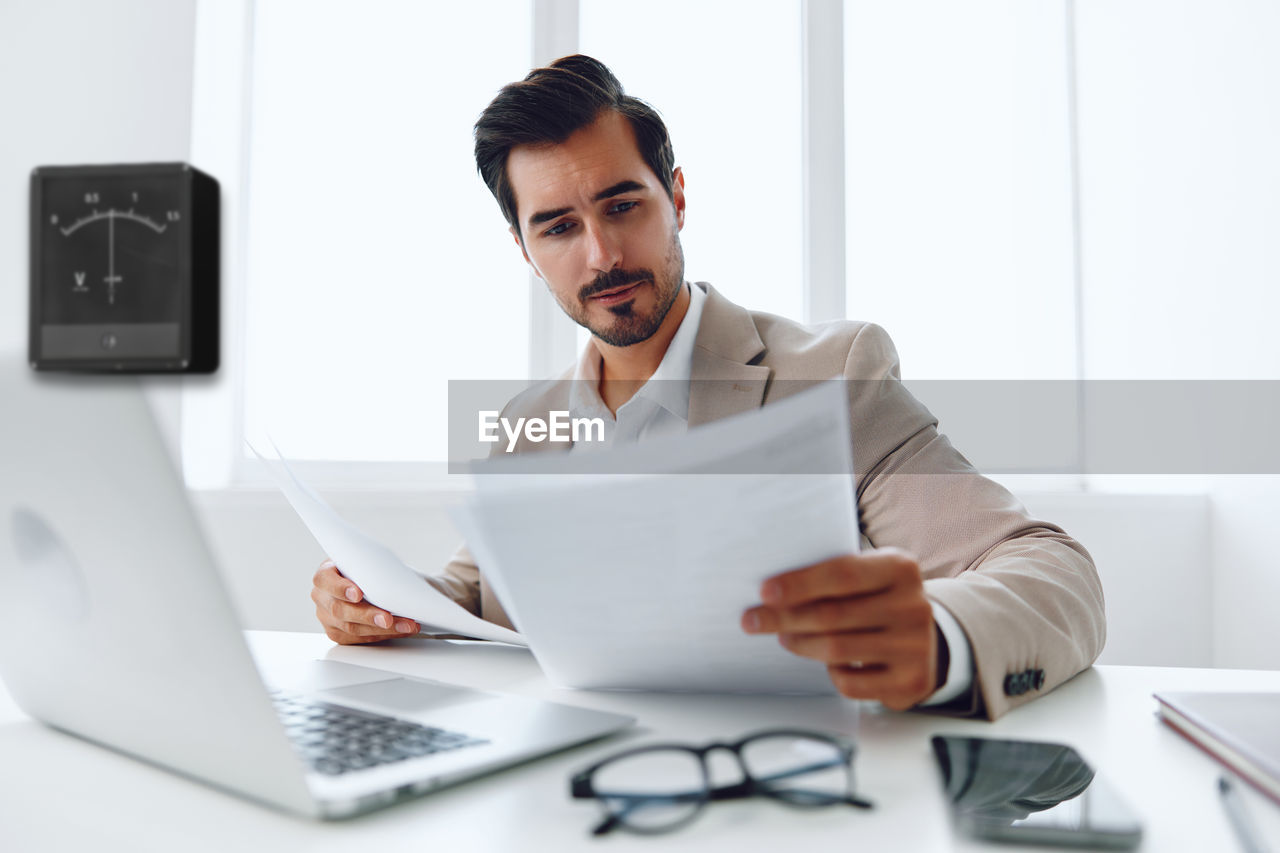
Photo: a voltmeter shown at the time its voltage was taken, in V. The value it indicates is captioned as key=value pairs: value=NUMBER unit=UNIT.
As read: value=0.75 unit=V
